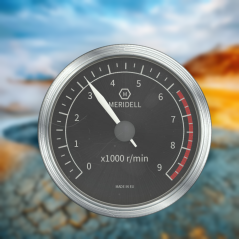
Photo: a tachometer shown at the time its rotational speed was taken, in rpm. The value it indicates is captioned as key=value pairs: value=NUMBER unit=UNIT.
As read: value=3250 unit=rpm
